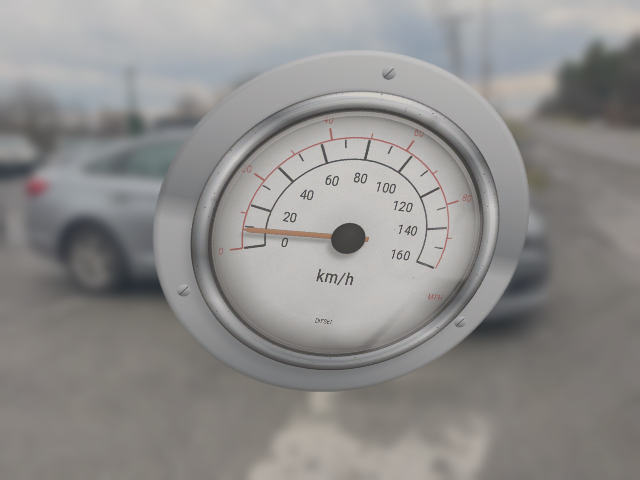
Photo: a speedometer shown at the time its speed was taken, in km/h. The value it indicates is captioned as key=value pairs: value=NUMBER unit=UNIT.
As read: value=10 unit=km/h
